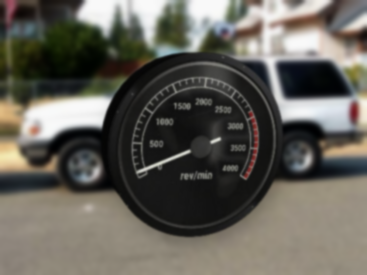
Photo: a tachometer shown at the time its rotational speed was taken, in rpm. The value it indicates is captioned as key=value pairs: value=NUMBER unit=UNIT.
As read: value=100 unit=rpm
